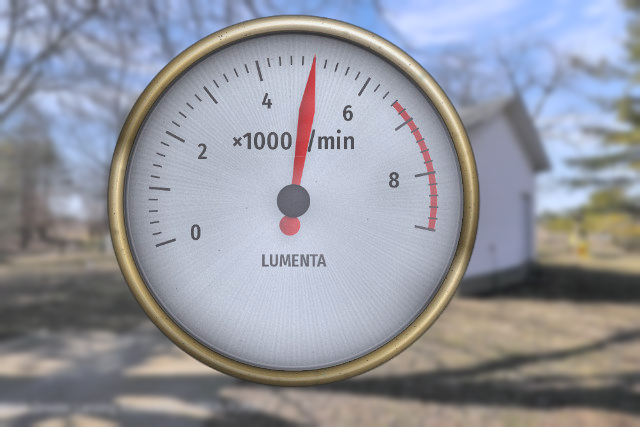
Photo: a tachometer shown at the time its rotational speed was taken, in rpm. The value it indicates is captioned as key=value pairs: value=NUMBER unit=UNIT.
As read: value=5000 unit=rpm
